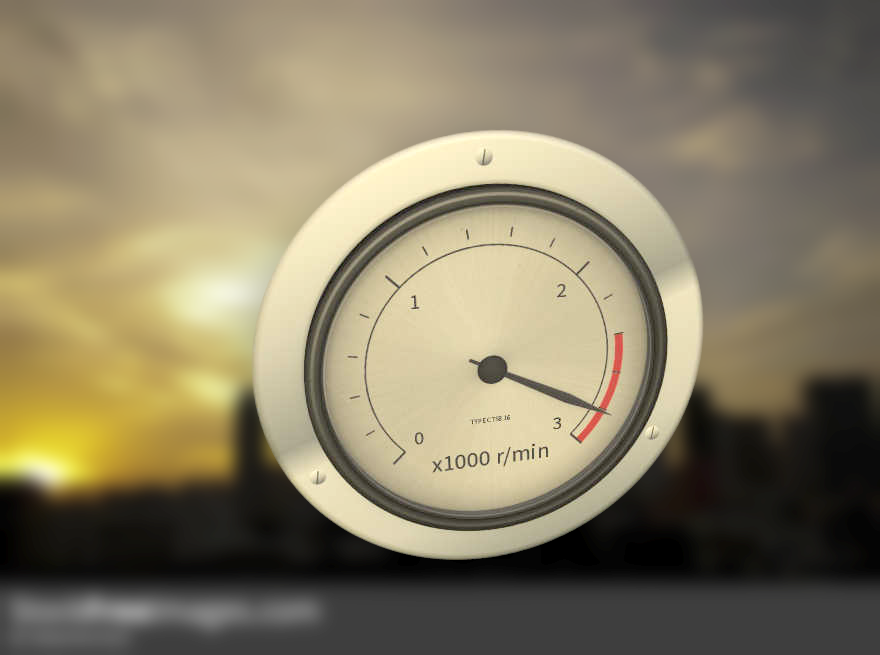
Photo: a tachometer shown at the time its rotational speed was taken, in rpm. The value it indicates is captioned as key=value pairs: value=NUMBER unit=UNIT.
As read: value=2800 unit=rpm
